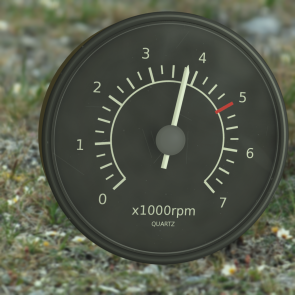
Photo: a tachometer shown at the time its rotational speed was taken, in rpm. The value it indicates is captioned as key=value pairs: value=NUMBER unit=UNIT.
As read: value=3750 unit=rpm
